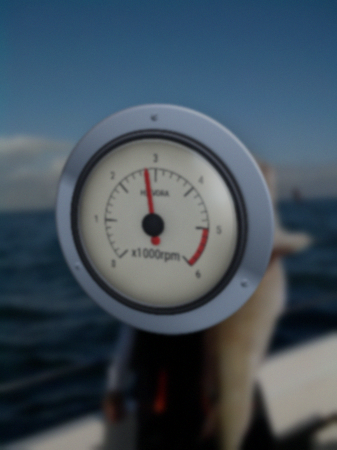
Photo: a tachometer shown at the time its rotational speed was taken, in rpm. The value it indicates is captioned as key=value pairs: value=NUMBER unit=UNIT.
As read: value=2800 unit=rpm
